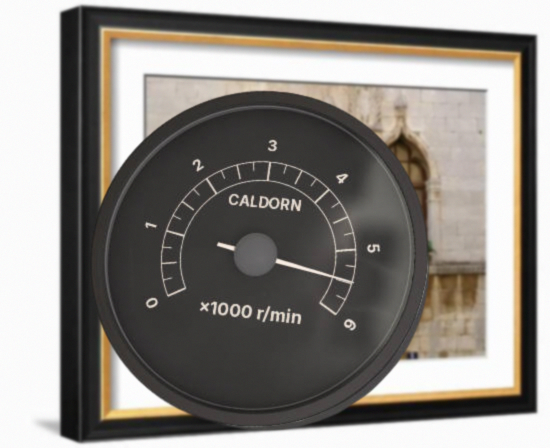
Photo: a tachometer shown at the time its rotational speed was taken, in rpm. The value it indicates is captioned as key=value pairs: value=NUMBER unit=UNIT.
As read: value=5500 unit=rpm
